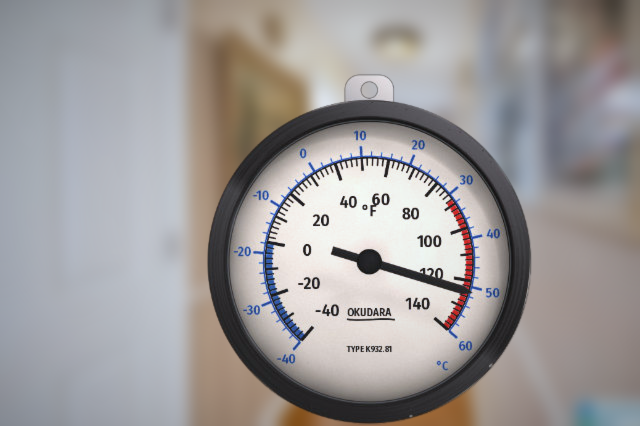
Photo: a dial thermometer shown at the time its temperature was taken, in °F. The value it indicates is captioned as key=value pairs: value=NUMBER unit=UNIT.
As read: value=124 unit=°F
